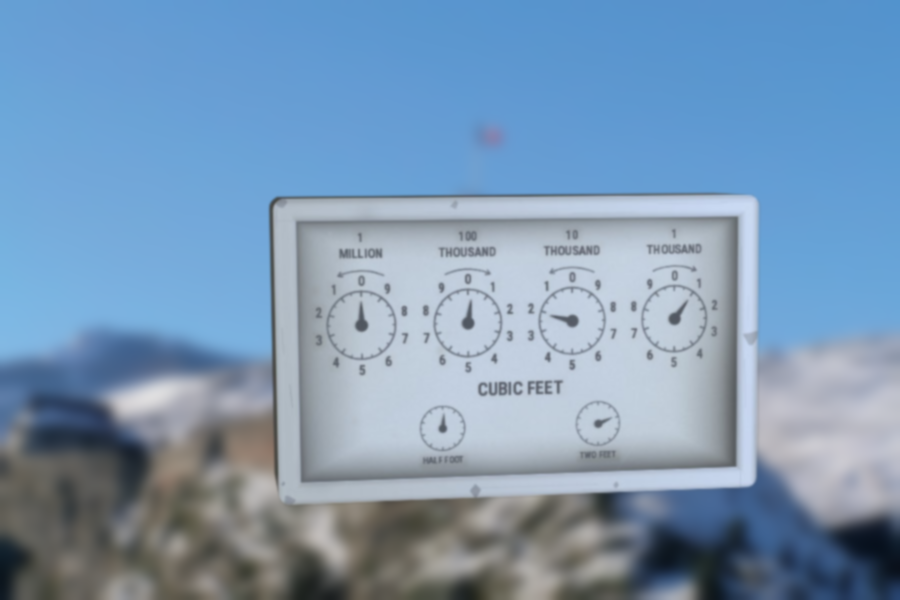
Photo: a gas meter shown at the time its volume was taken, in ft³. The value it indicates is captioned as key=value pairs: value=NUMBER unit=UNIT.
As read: value=2100 unit=ft³
